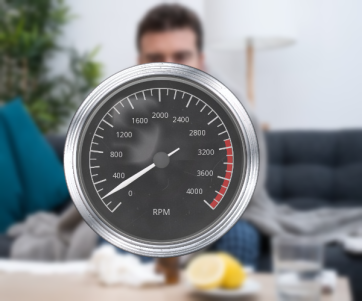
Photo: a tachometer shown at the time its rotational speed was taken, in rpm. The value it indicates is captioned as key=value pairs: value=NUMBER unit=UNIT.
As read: value=200 unit=rpm
